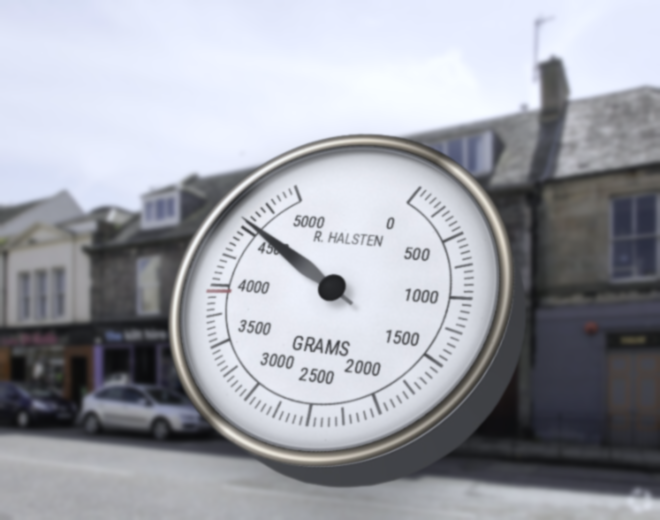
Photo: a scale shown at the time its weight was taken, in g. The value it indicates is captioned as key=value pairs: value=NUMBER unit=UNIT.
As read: value=4550 unit=g
